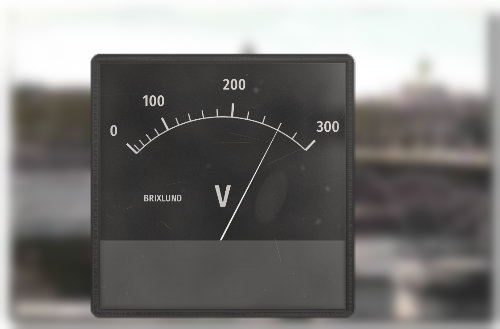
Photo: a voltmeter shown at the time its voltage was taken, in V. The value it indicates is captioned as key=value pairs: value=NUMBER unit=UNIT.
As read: value=260 unit=V
